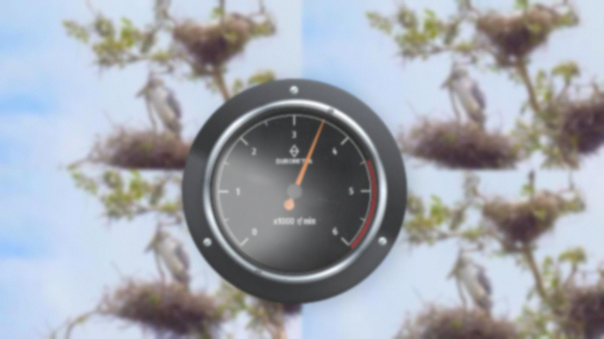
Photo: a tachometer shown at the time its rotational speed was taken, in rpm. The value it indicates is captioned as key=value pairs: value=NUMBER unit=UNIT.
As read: value=3500 unit=rpm
